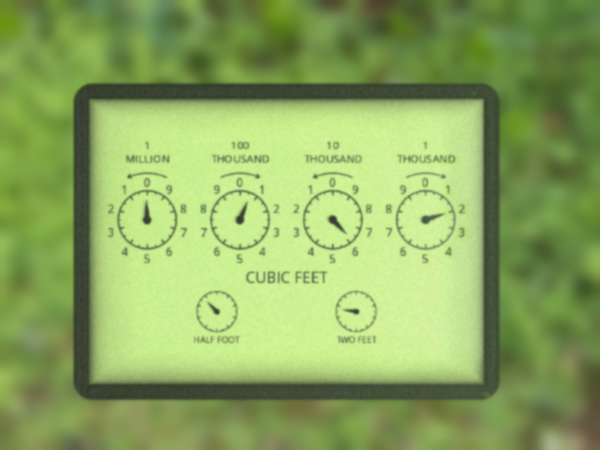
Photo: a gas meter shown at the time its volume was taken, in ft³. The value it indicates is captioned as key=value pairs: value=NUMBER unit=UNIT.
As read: value=6200 unit=ft³
